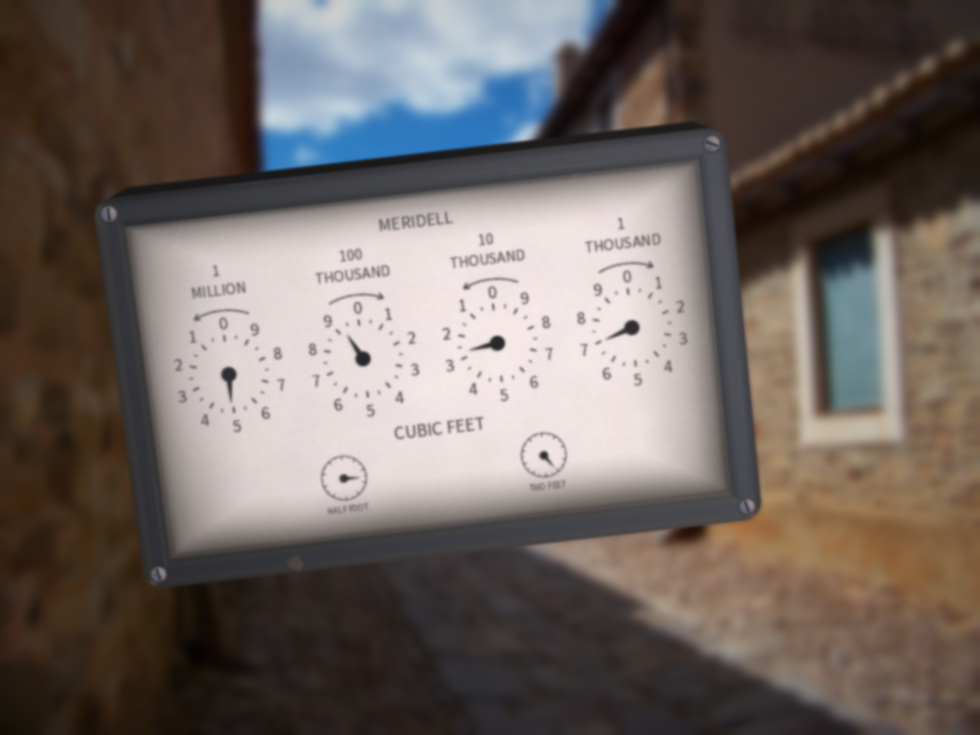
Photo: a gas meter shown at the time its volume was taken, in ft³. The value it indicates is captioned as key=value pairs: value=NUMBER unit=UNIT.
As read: value=492700 unit=ft³
